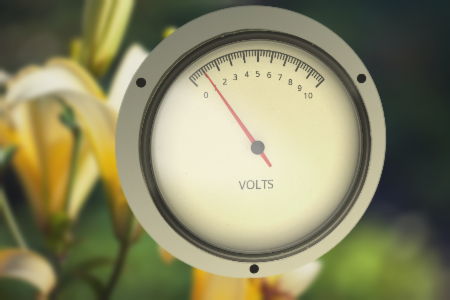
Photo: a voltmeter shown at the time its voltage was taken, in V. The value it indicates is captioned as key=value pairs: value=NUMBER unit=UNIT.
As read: value=1 unit=V
